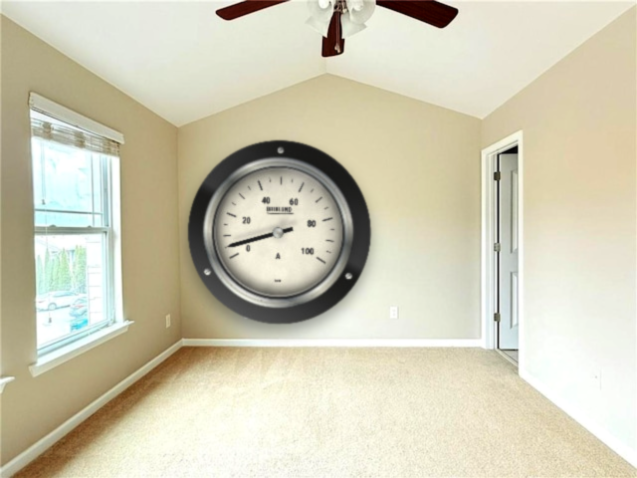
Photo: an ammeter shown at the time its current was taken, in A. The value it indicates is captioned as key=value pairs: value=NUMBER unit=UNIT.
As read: value=5 unit=A
